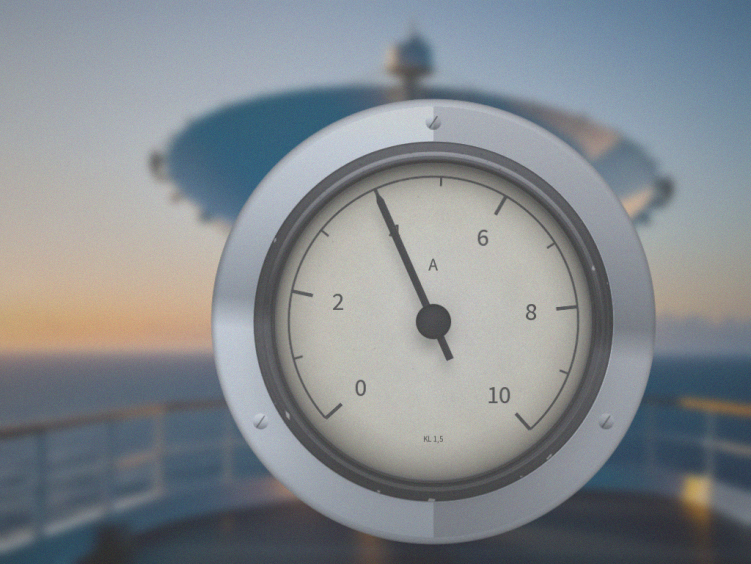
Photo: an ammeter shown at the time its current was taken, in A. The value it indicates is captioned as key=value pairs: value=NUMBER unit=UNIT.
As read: value=4 unit=A
